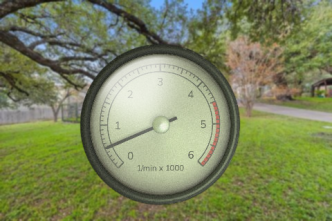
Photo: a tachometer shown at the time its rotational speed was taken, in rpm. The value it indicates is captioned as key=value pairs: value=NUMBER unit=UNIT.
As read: value=500 unit=rpm
